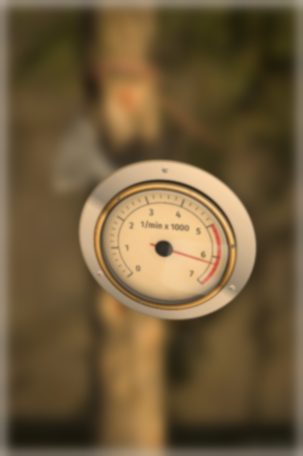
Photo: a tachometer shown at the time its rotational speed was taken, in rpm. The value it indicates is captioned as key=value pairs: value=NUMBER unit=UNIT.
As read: value=6200 unit=rpm
